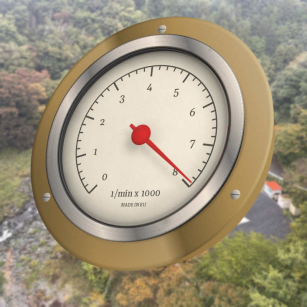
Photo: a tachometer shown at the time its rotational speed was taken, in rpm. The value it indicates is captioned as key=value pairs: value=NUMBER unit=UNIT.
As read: value=7900 unit=rpm
